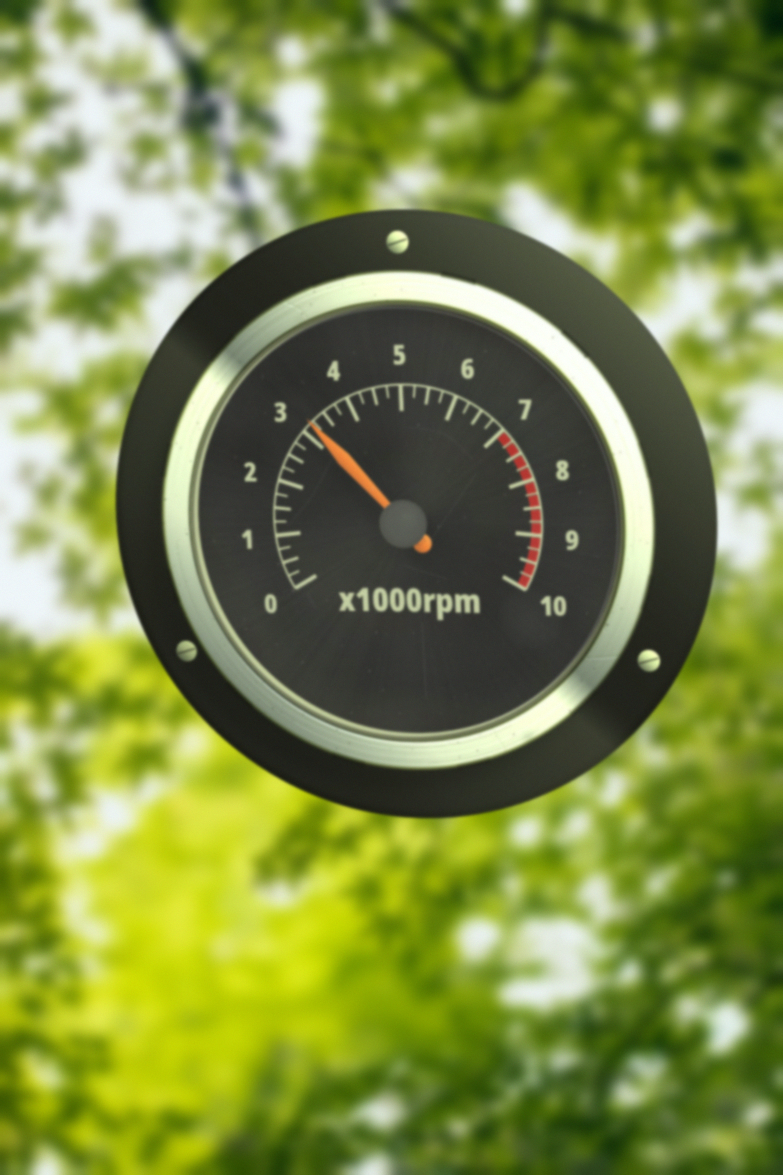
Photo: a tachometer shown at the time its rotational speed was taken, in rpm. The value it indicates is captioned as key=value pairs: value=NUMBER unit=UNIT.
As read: value=3250 unit=rpm
